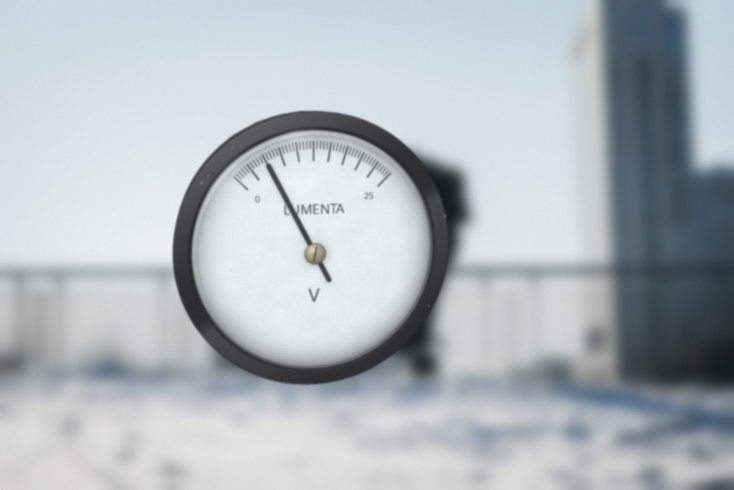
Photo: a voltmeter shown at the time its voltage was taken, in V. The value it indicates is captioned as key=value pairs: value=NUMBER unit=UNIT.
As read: value=5 unit=V
